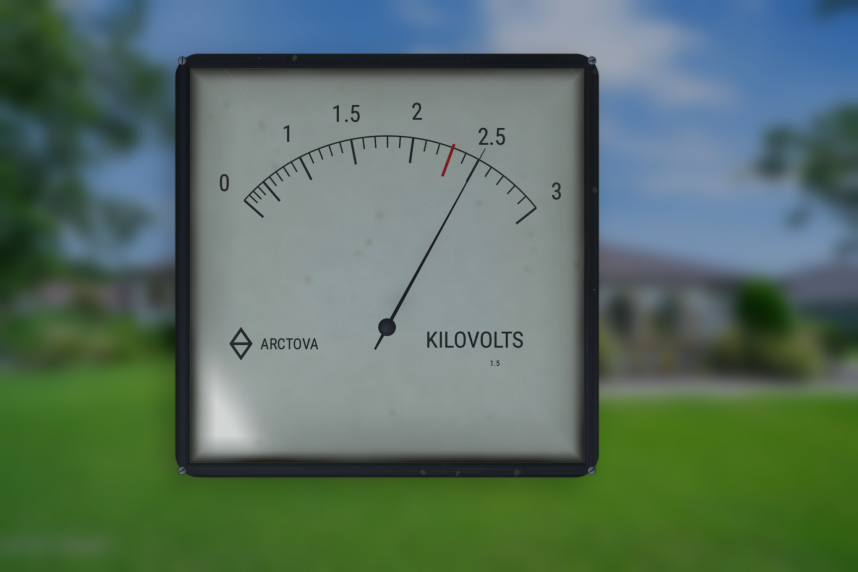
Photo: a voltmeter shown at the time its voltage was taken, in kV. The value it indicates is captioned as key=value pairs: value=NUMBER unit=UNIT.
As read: value=2.5 unit=kV
